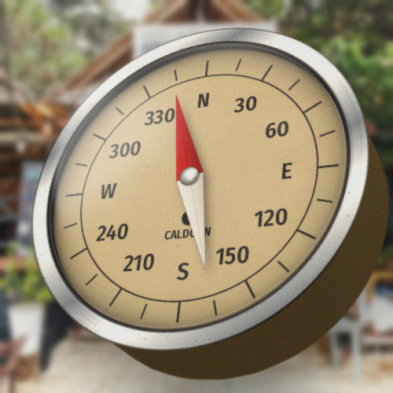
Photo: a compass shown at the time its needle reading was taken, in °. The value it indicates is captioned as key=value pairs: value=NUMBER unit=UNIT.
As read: value=345 unit=°
